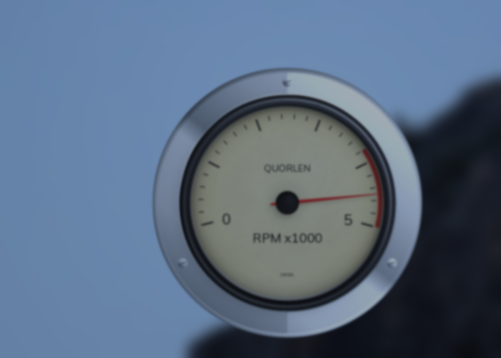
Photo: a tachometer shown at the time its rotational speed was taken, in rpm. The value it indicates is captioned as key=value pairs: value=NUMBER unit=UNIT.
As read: value=4500 unit=rpm
